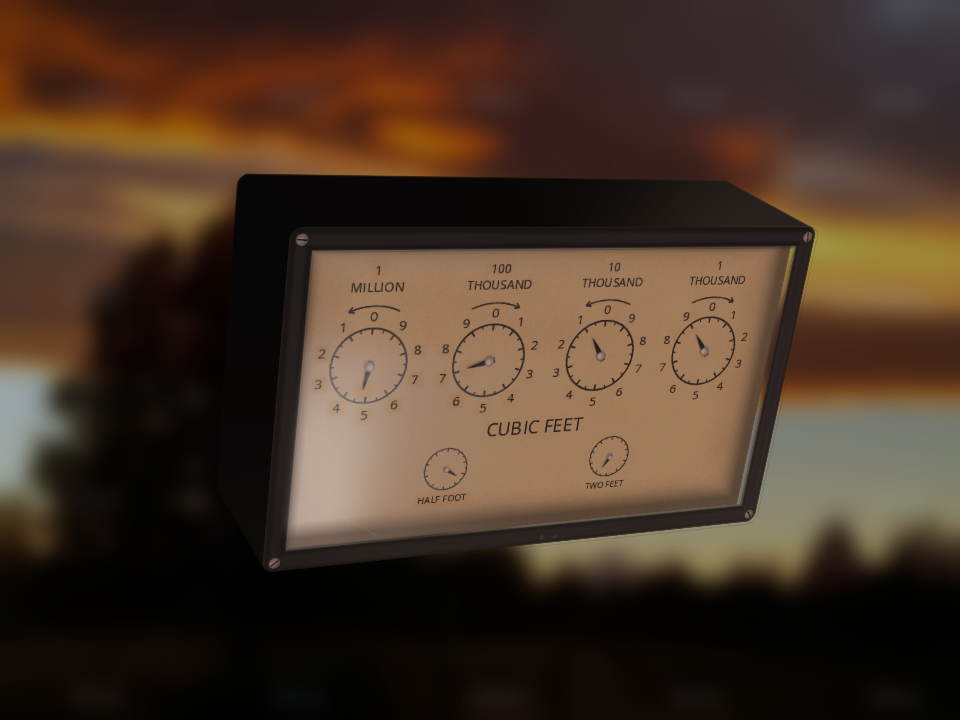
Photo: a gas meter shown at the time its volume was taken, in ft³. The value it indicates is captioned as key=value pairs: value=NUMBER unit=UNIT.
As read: value=470900 unit=ft³
